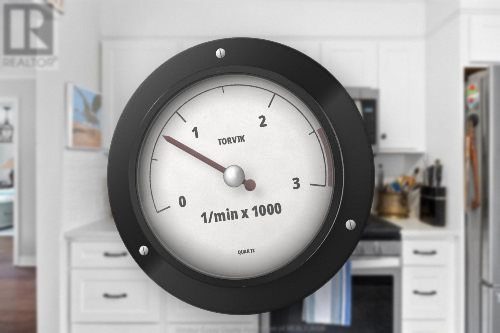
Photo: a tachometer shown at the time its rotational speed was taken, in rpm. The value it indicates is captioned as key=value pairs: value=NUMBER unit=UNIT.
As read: value=750 unit=rpm
